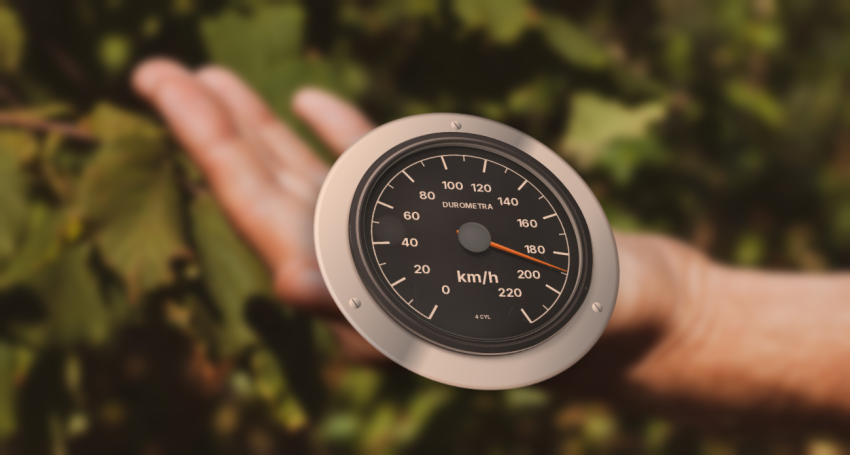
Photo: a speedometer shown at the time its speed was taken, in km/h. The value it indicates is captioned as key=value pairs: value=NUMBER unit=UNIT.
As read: value=190 unit=km/h
